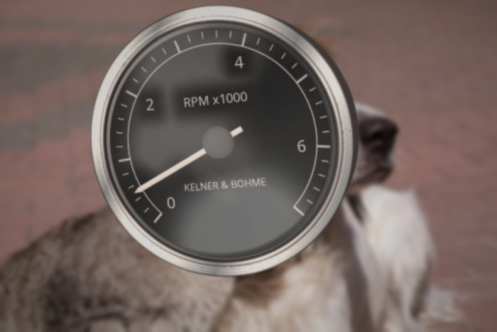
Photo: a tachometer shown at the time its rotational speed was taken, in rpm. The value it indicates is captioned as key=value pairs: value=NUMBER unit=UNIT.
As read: value=500 unit=rpm
